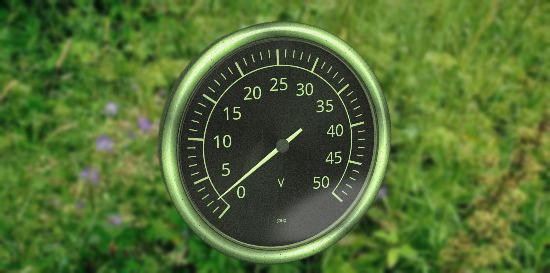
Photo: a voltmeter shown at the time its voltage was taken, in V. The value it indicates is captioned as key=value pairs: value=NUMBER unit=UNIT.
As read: value=2 unit=V
